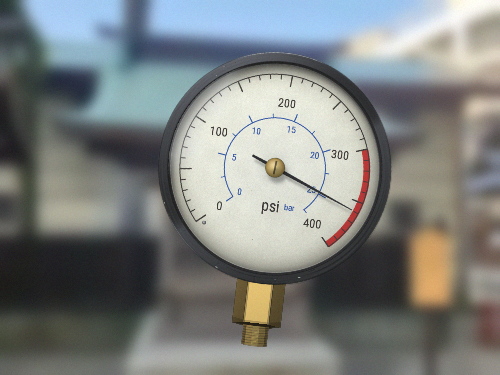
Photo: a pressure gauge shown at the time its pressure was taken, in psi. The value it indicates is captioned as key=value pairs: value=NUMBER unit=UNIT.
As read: value=360 unit=psi
